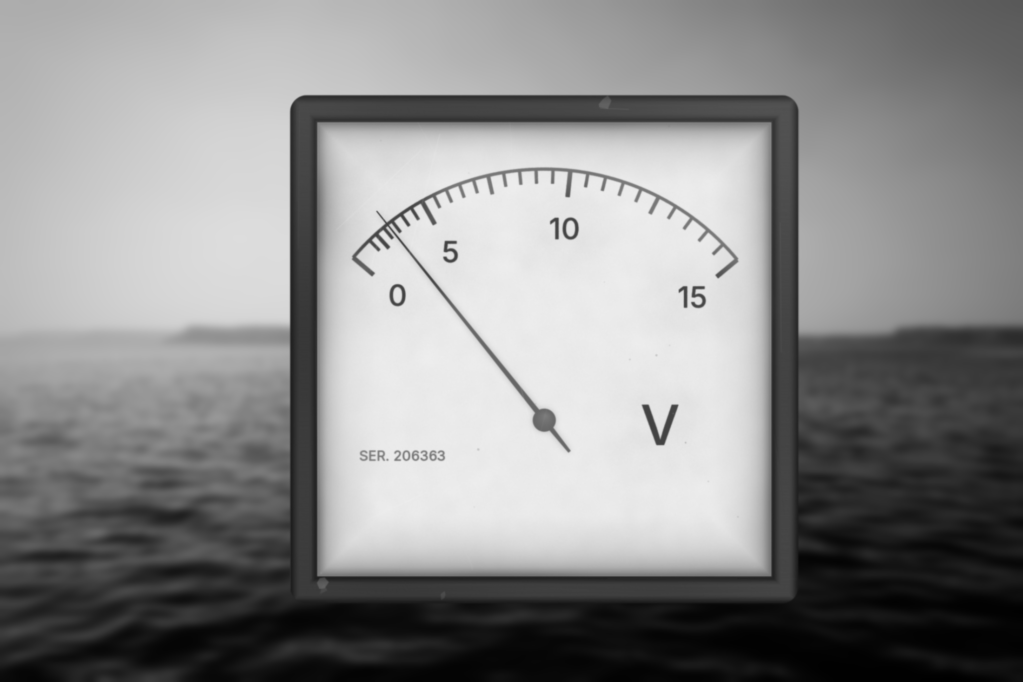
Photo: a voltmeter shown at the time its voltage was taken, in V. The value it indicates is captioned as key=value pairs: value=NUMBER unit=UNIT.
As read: value=3.25 unit=V
